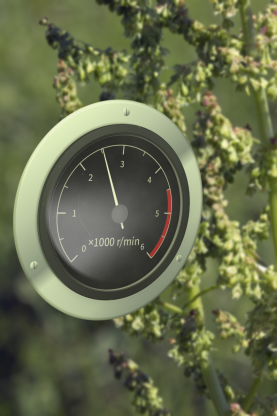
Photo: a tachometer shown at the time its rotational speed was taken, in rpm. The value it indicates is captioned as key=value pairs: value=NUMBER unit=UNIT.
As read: value=2500 unit=rpm
